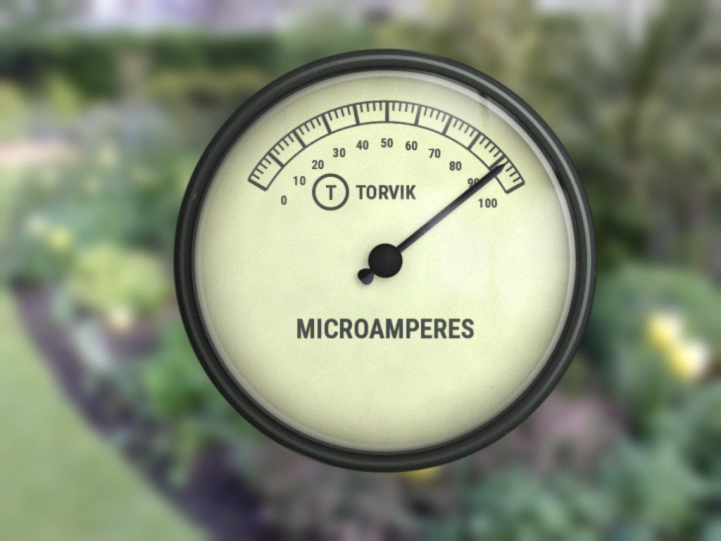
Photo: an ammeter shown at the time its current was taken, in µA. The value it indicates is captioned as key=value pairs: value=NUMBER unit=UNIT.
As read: value=92 unit=µA
